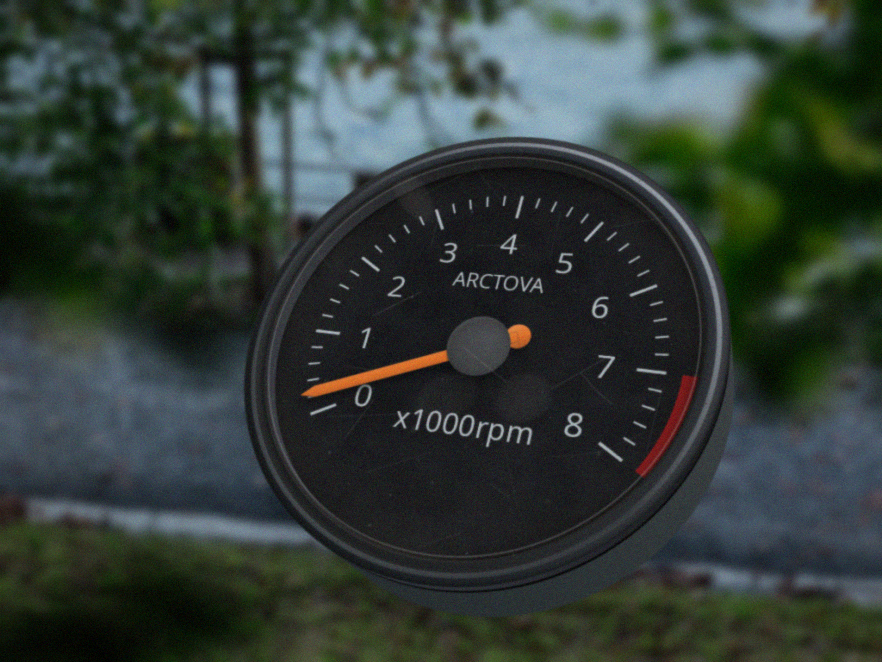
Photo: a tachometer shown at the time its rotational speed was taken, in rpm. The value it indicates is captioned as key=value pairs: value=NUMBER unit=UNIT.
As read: value=200 unit=rpm
